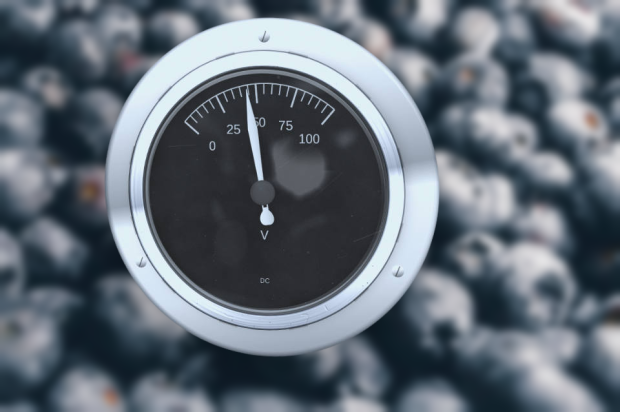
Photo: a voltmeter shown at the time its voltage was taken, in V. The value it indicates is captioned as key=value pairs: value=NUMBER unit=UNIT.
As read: value=45 unit=V
